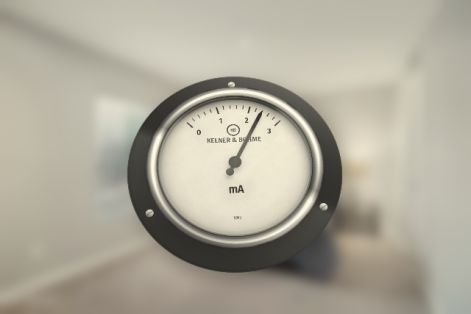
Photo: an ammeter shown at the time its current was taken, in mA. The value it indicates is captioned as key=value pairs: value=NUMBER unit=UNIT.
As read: value=2.4 unit=mA
